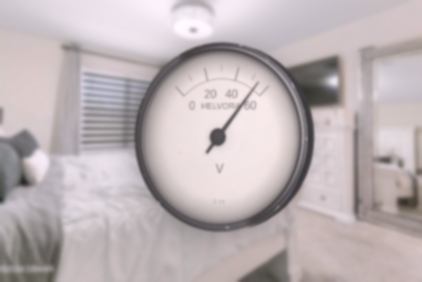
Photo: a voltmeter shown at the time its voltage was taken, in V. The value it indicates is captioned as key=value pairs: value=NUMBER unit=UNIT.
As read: value=55 unit=V
